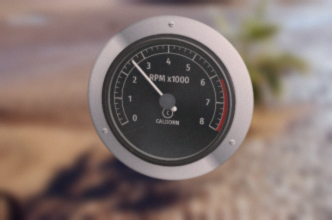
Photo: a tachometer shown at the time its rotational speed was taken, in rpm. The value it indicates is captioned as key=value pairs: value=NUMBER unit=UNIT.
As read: value=2600 unit=rpm
